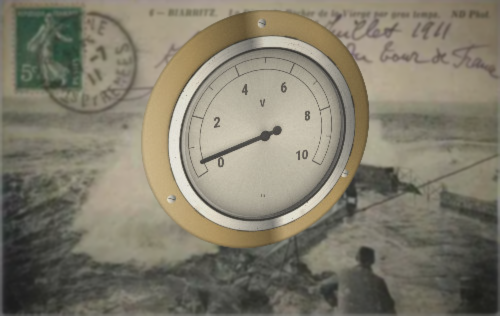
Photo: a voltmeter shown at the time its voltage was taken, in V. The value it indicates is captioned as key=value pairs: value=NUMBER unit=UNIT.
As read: value=0.5 unit=V
